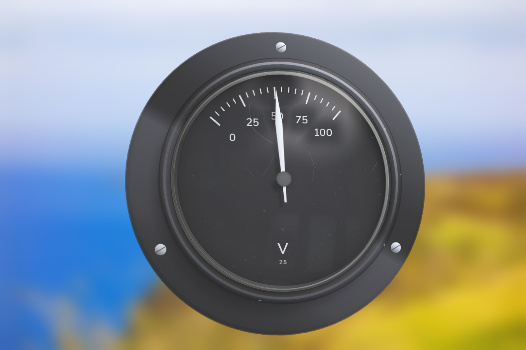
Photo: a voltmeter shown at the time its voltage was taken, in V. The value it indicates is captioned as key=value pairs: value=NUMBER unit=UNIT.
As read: value=50 unit=V
